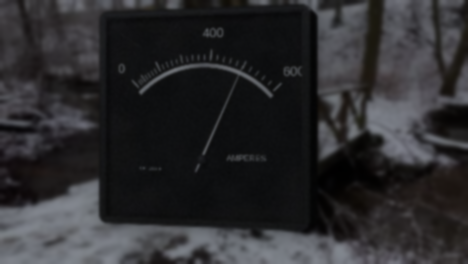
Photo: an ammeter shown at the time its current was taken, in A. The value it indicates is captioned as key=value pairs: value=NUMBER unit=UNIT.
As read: value=500 unit=A
